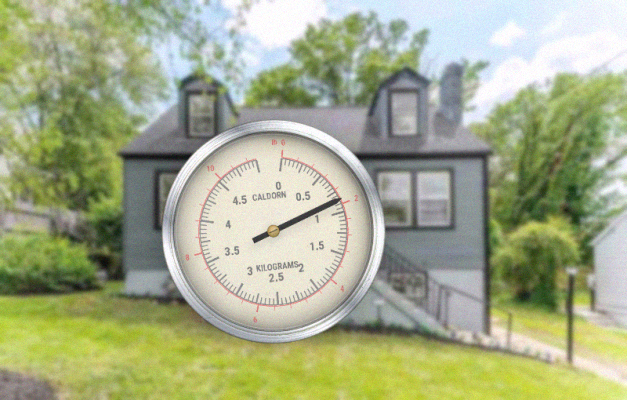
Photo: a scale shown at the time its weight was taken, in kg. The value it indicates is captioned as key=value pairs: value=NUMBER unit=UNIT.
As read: value=0.85 unit=kg
